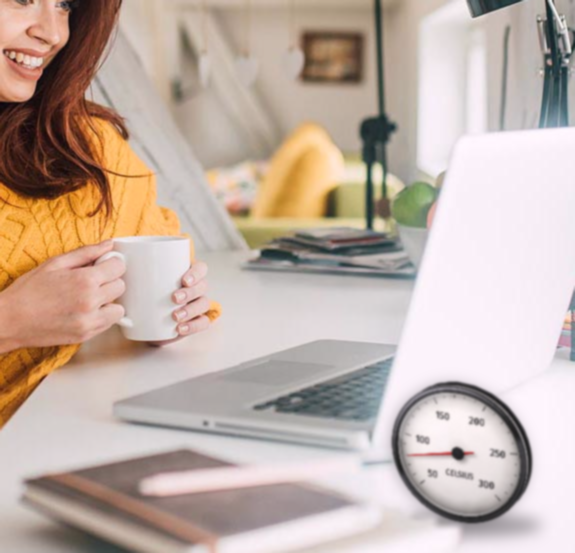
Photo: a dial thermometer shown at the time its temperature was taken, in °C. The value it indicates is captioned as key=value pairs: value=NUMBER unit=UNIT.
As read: value=80 unit=°C
